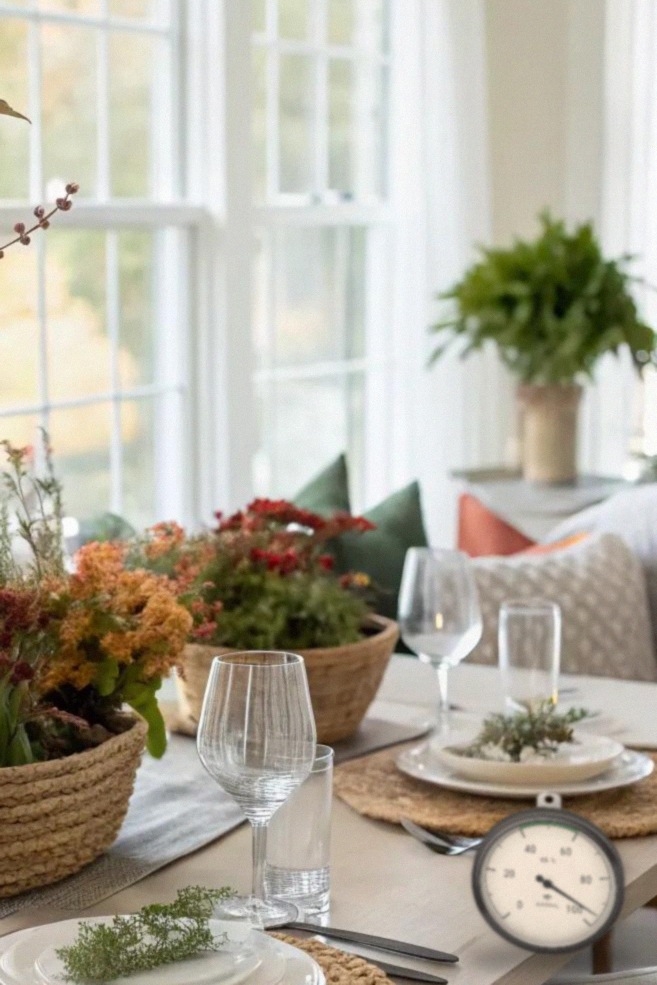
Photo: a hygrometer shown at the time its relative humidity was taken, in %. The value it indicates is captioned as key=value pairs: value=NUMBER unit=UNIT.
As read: value=95 unit=%
